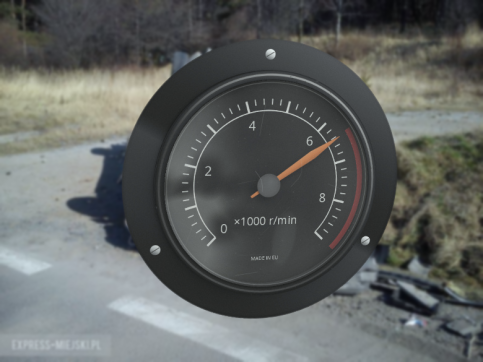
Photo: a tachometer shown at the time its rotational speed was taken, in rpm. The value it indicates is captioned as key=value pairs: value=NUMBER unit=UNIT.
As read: value=6400 unit=rpm
